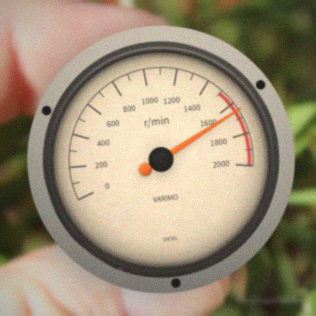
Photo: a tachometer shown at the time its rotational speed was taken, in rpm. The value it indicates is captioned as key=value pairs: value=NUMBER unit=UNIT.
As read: value=1650 unit=rpm
